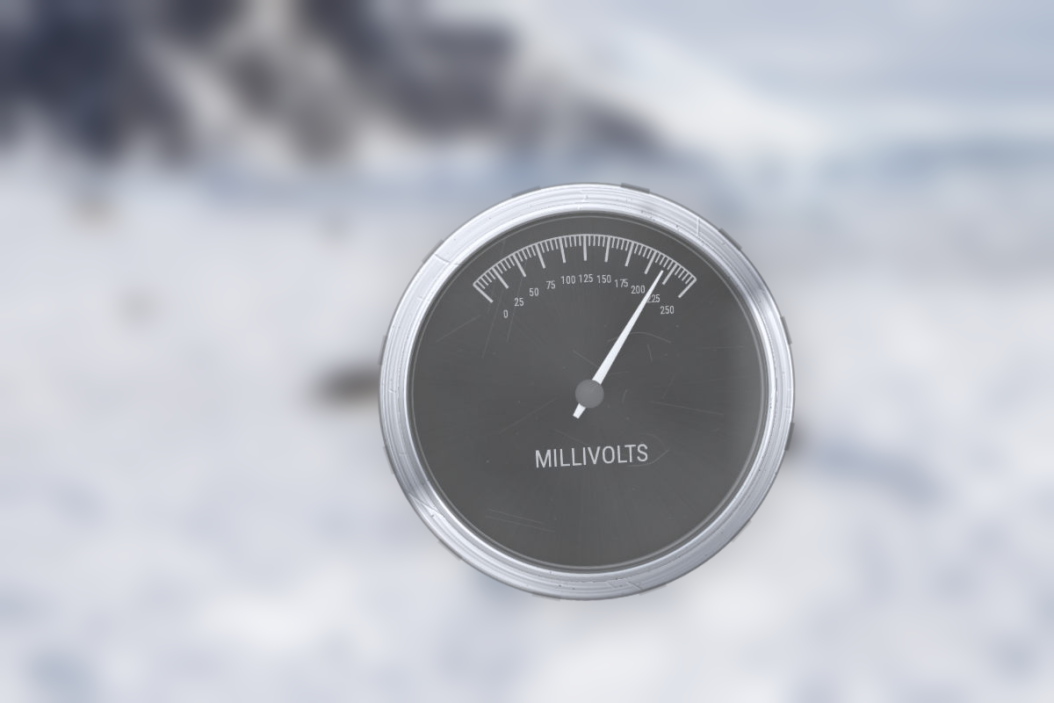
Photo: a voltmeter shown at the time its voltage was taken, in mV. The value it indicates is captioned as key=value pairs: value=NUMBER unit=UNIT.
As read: value=215 unit=mV
